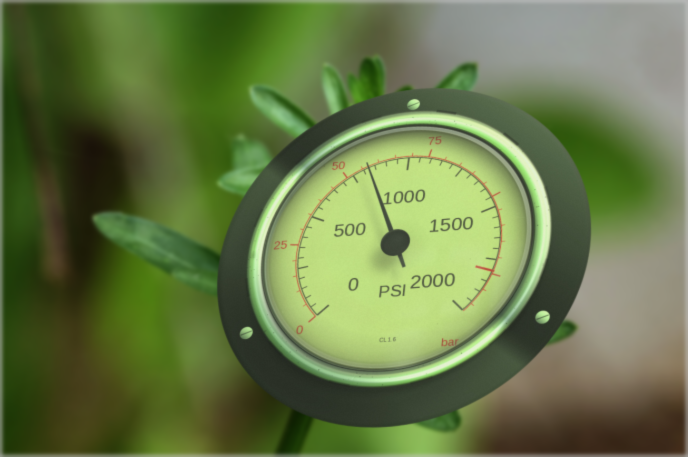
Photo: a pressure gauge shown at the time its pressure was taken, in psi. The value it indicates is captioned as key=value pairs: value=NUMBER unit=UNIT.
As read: value=825 unit=psi
